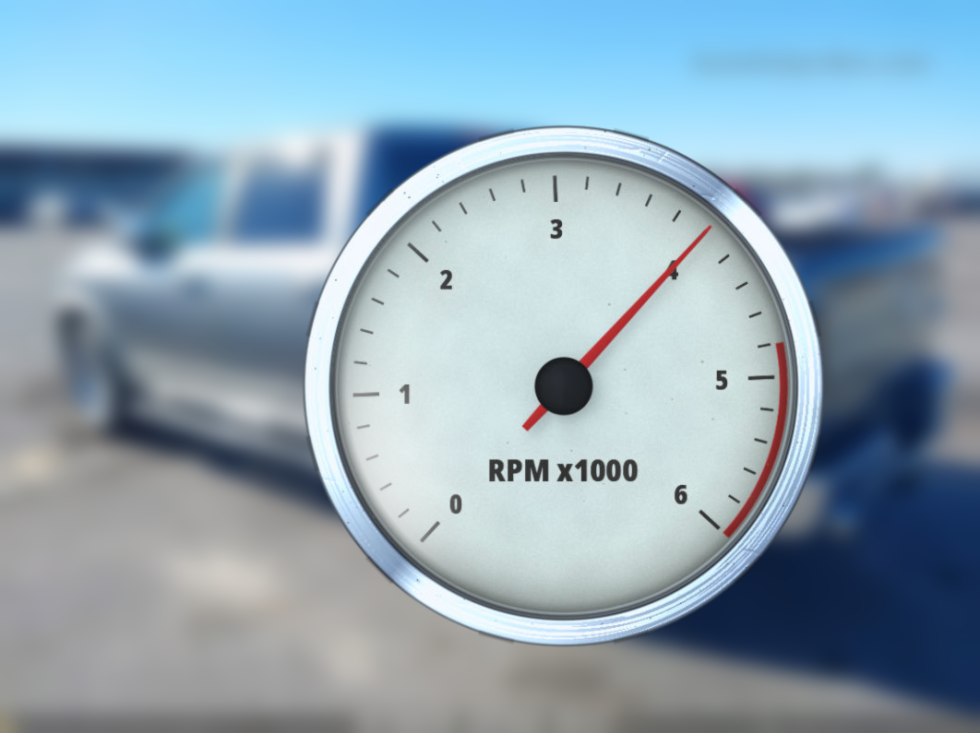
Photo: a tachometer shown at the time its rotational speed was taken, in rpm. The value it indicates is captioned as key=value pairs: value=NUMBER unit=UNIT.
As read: value=4000 unit=rpm
